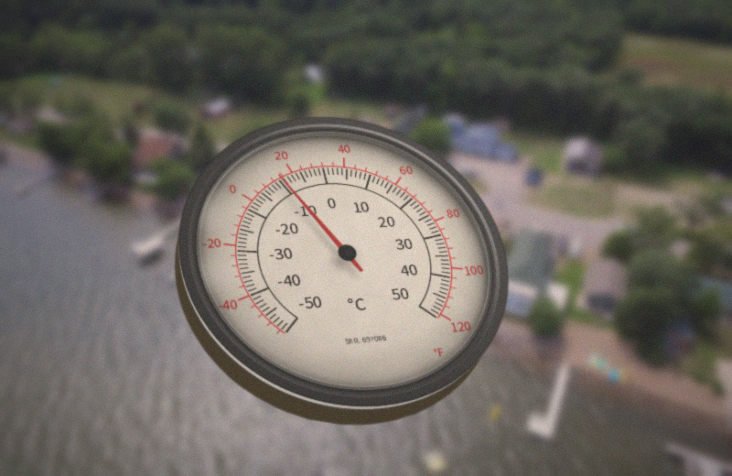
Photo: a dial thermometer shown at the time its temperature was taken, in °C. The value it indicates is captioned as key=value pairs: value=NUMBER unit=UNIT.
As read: value=-10 unit=°C
